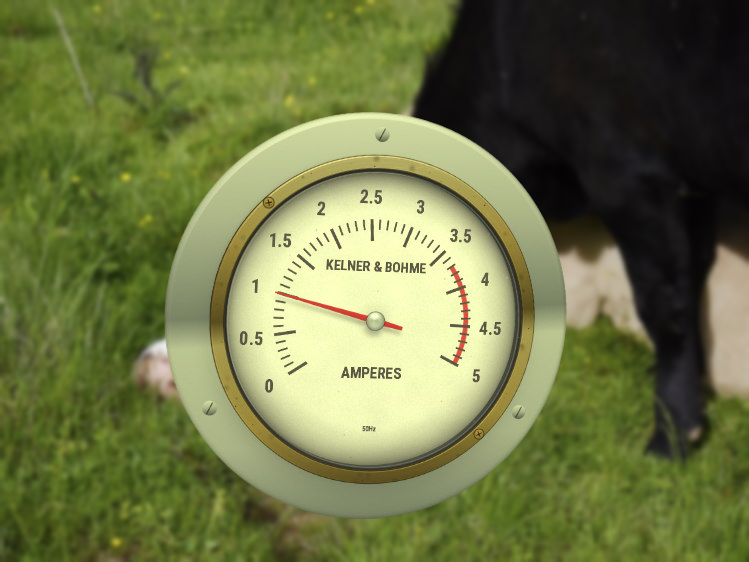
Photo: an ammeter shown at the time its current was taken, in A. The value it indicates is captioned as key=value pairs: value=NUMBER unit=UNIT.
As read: value=1 unit=A
